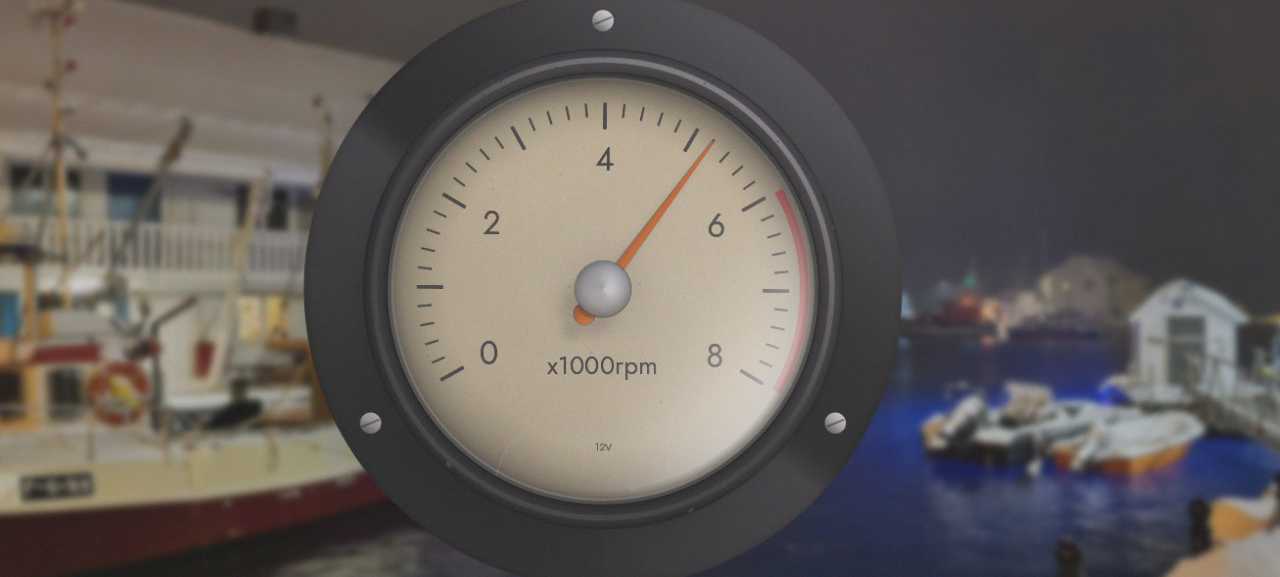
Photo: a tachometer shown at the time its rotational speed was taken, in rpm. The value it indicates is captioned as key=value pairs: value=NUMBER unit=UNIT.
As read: value=5200 unit=rpm
